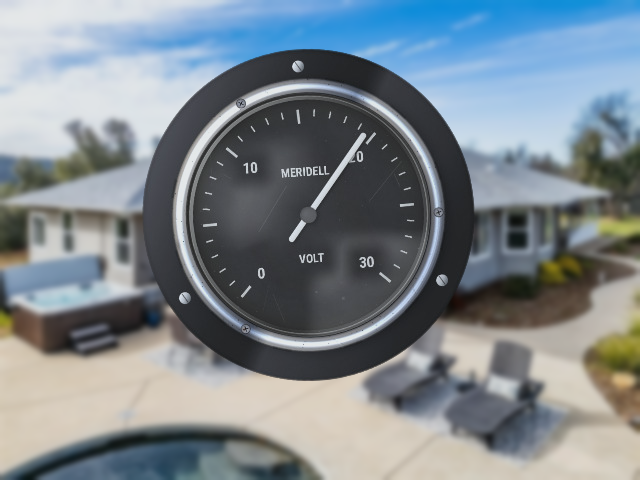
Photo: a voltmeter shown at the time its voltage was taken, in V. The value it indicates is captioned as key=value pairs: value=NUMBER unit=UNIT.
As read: value=19.5 unit=V
